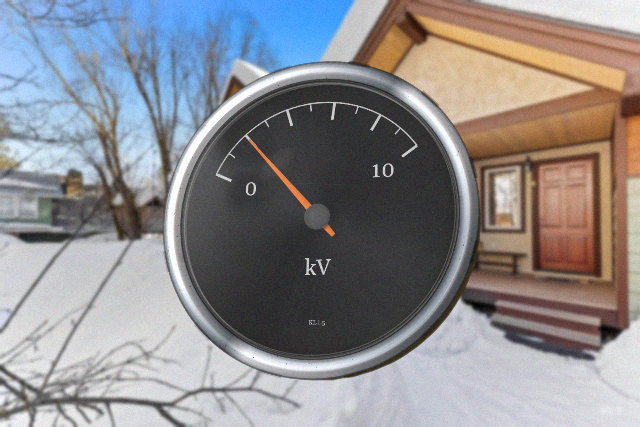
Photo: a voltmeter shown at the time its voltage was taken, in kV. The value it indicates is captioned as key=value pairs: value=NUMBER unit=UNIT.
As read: value=2 unit=kV
